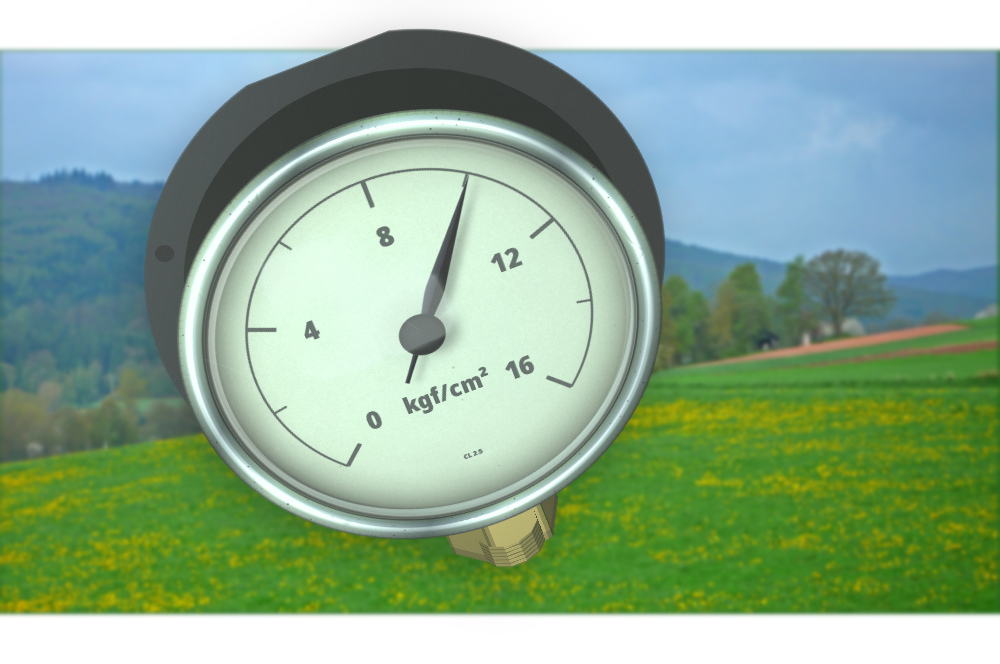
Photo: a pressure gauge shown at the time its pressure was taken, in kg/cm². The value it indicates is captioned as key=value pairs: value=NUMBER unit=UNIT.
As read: value=10 unit=kg/cm²
